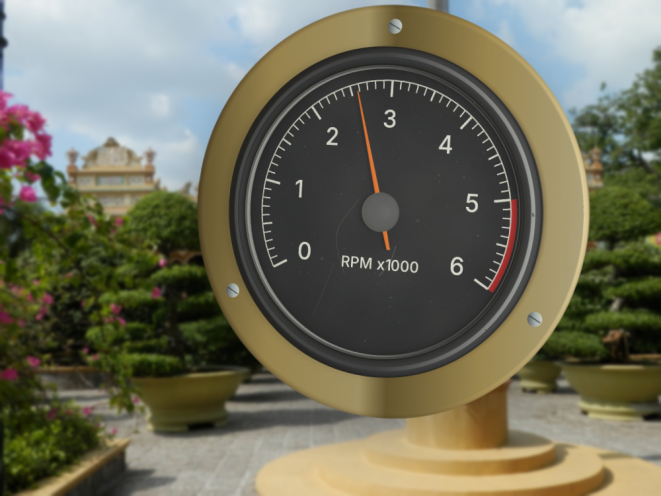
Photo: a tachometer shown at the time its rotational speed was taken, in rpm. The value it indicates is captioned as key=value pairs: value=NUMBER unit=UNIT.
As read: value=2600 unit=rpm
